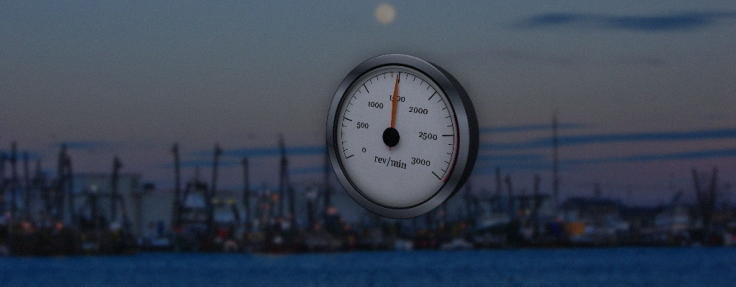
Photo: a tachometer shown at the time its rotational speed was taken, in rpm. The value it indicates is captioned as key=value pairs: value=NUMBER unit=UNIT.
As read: value=1500 unit=rpm
